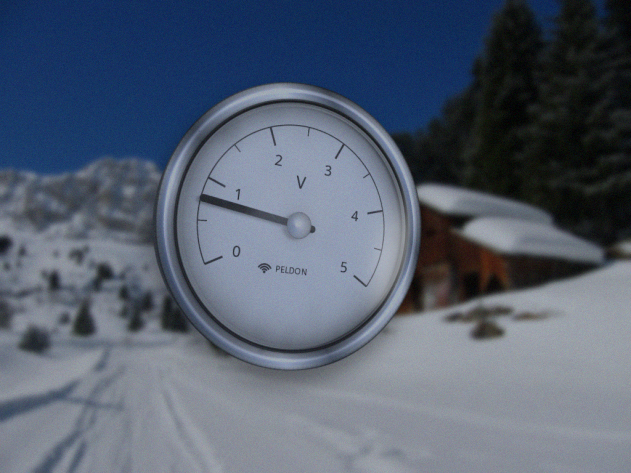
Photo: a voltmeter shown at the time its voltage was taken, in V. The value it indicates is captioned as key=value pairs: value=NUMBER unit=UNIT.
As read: value=0.75 unit=V
